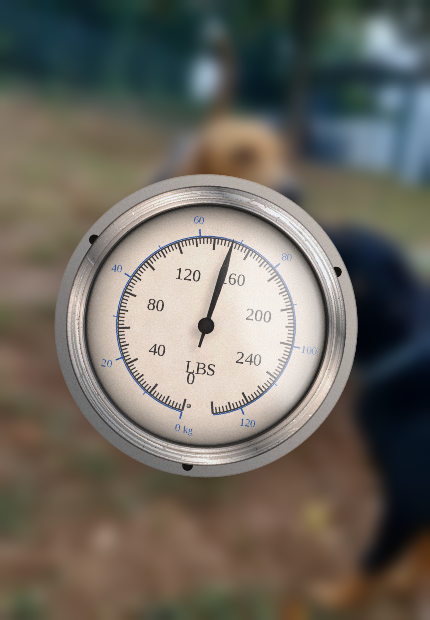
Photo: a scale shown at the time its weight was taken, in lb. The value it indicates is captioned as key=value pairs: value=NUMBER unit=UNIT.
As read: value=150 unit=lb
